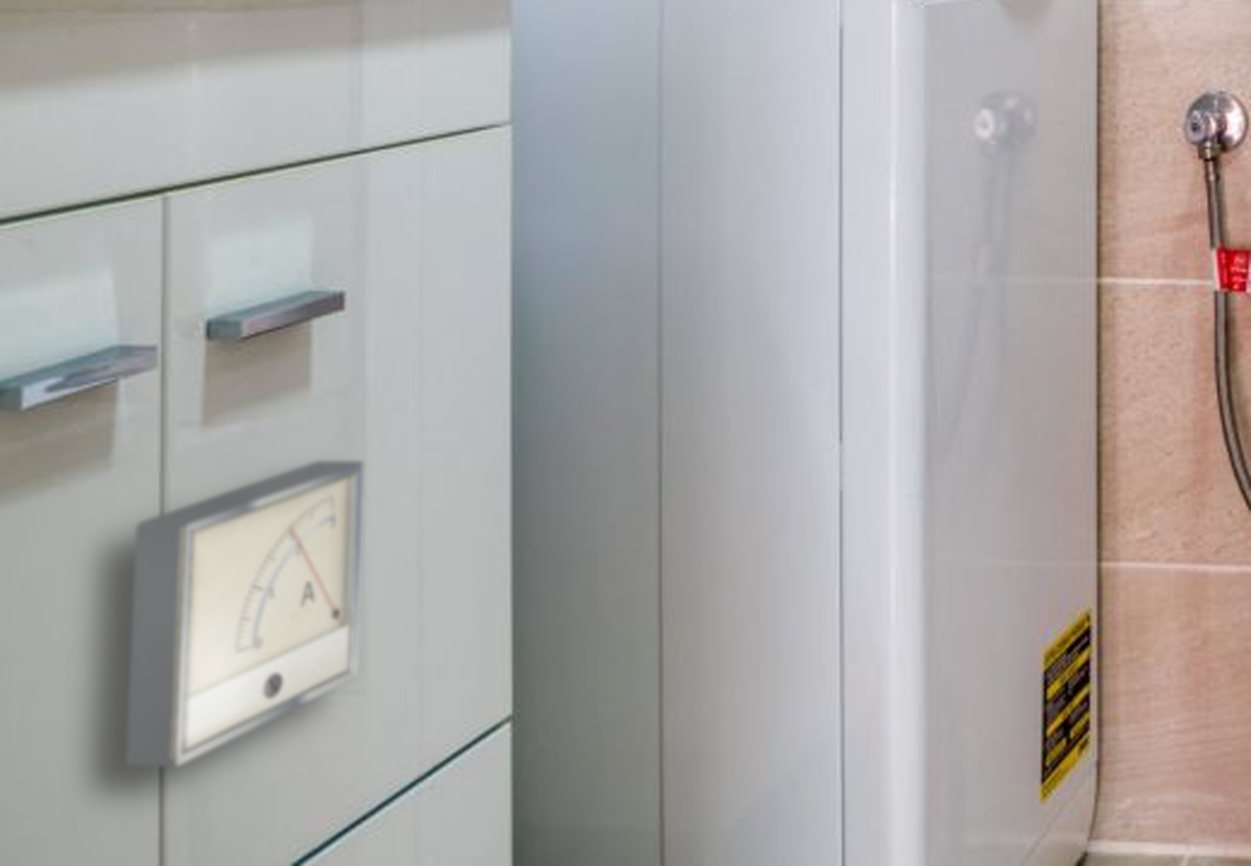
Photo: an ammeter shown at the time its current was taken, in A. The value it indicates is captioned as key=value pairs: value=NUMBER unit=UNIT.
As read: value=2 unit=A
